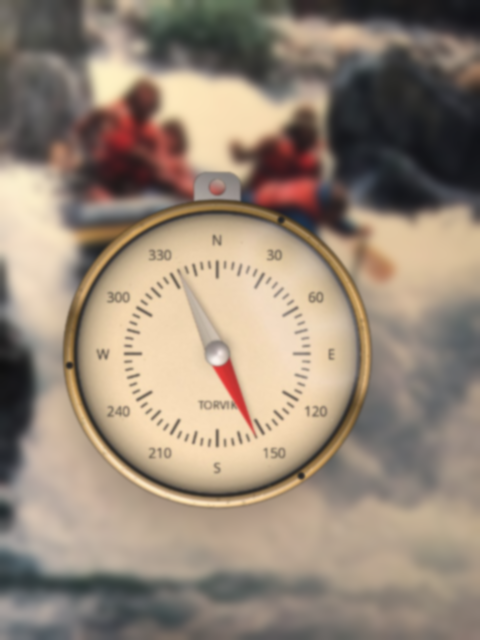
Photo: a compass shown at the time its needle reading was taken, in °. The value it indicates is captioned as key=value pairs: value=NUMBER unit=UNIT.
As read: value=155 unit=°
